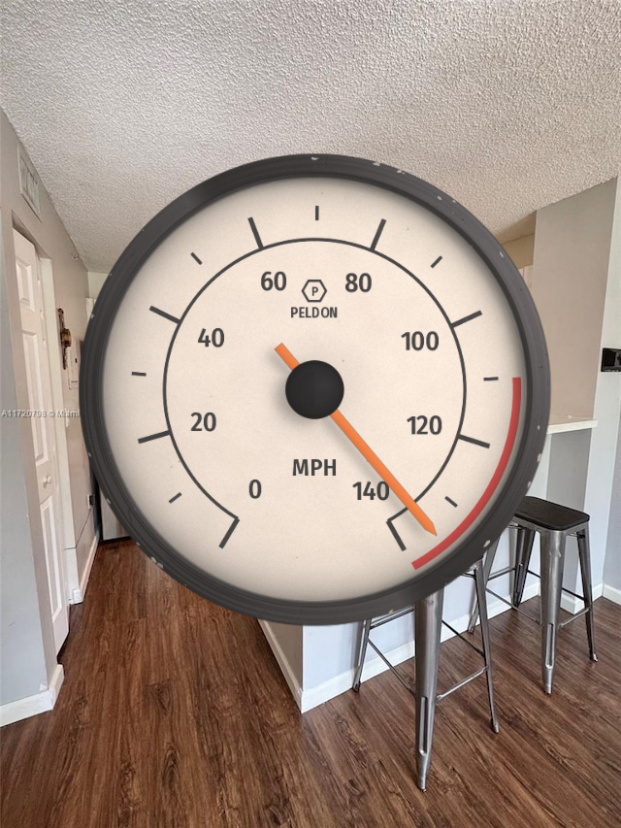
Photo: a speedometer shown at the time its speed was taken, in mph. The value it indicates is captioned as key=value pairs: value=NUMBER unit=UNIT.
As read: value=135 unit=mph
